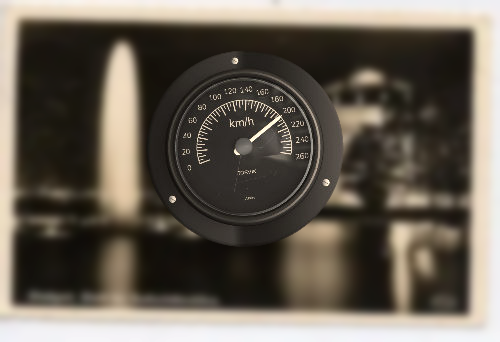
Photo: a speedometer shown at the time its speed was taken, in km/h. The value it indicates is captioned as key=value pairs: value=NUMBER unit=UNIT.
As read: value=200 unit=km/h
